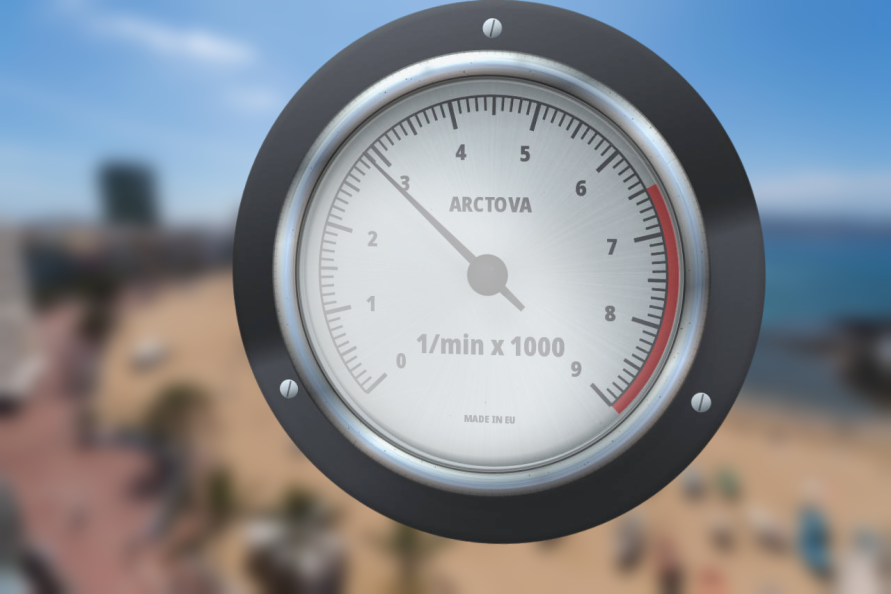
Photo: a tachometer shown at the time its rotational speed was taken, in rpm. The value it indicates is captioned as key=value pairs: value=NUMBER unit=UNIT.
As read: value=2900 unit=rpm
